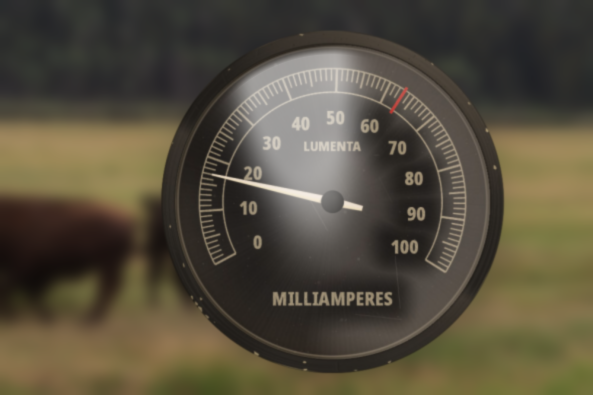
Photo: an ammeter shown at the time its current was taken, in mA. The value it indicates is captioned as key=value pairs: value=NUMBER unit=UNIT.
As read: value=17 unit=mA
